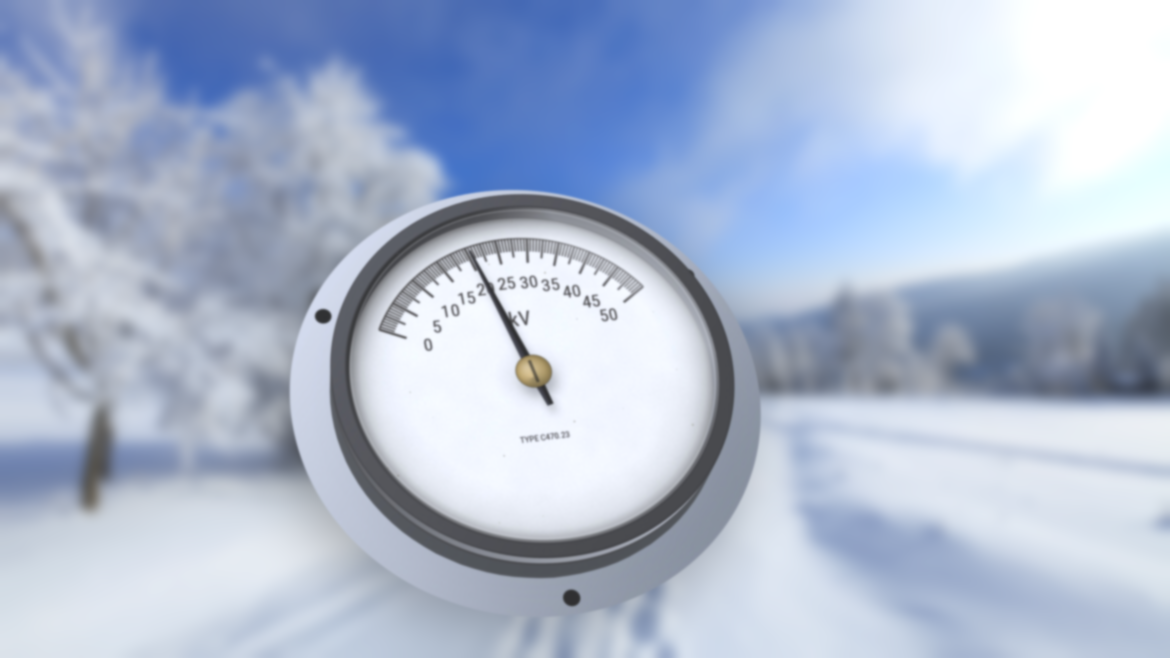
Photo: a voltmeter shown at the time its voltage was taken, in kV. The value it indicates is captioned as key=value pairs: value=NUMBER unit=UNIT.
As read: value=20 unit=kV
